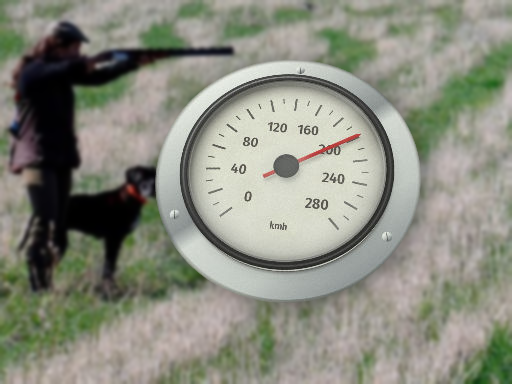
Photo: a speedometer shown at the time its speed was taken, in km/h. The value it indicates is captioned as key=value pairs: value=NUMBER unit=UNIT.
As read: value=200 unit=km/h
